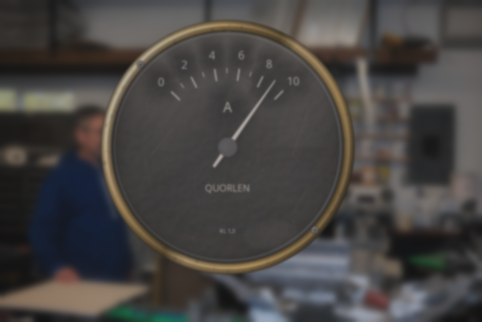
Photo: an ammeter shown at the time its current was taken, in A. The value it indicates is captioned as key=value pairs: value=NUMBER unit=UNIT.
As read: value=9 unit=A
